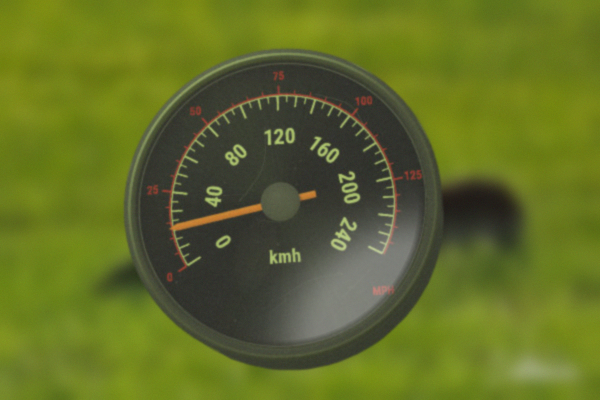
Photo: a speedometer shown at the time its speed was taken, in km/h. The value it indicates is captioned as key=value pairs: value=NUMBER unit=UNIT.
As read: value=20 unit=km/h
